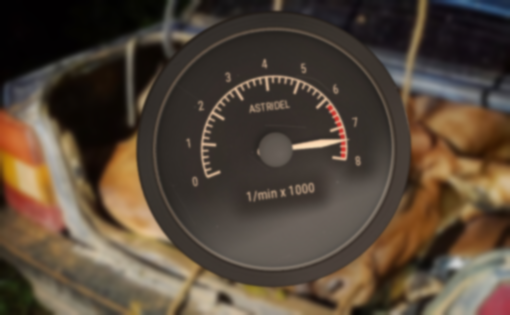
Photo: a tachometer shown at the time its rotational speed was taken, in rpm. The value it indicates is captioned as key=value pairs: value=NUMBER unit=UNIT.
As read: value=7400 unit=rpm
